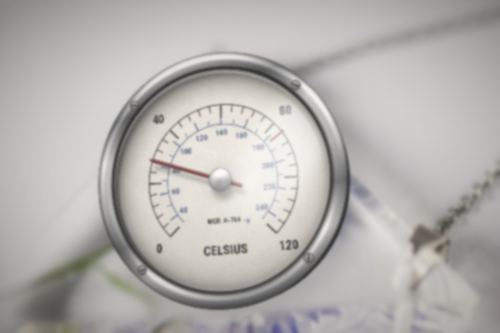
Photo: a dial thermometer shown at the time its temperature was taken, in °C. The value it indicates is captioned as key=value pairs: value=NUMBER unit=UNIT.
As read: value=28 unit=°C
